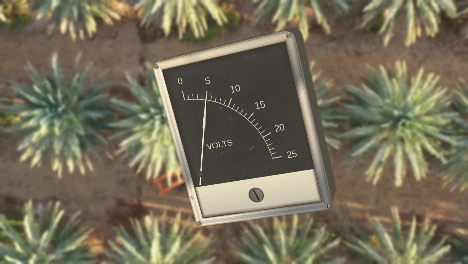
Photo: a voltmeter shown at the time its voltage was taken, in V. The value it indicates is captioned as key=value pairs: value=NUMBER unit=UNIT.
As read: value=5 unit=V
